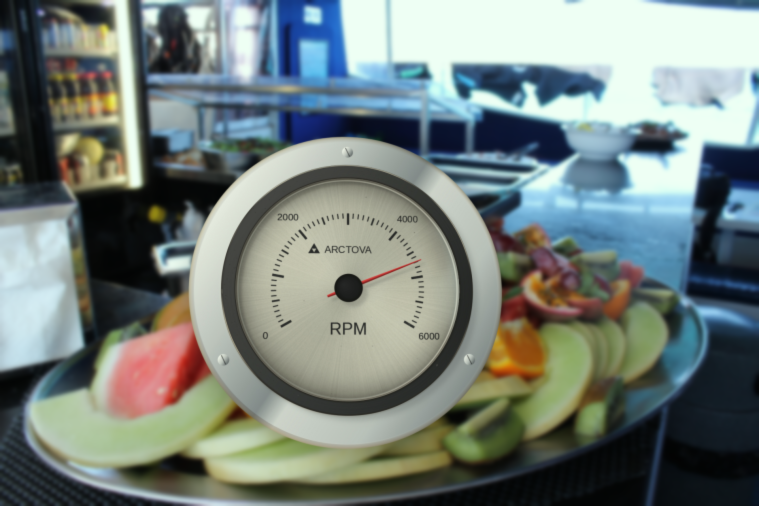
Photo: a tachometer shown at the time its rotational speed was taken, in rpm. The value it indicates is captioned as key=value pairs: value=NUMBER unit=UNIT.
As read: value=4700 unit=rpm
